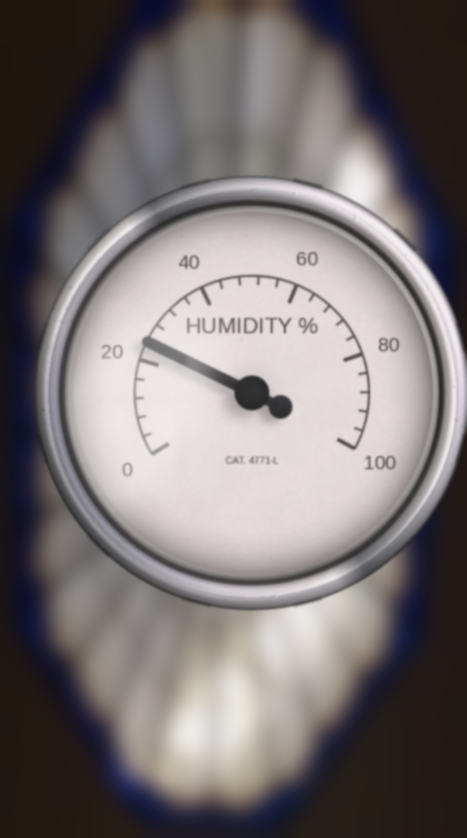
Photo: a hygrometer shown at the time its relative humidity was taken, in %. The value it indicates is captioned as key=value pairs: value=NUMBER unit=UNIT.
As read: value=24 unit=%
